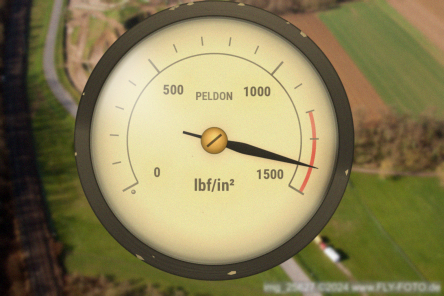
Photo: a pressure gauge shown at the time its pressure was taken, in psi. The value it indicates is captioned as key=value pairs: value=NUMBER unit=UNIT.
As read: value=1400 unit=psi
